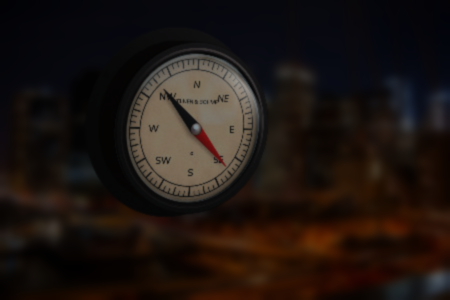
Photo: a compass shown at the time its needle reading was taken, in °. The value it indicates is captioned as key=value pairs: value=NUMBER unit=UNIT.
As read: value=135 unit=°
